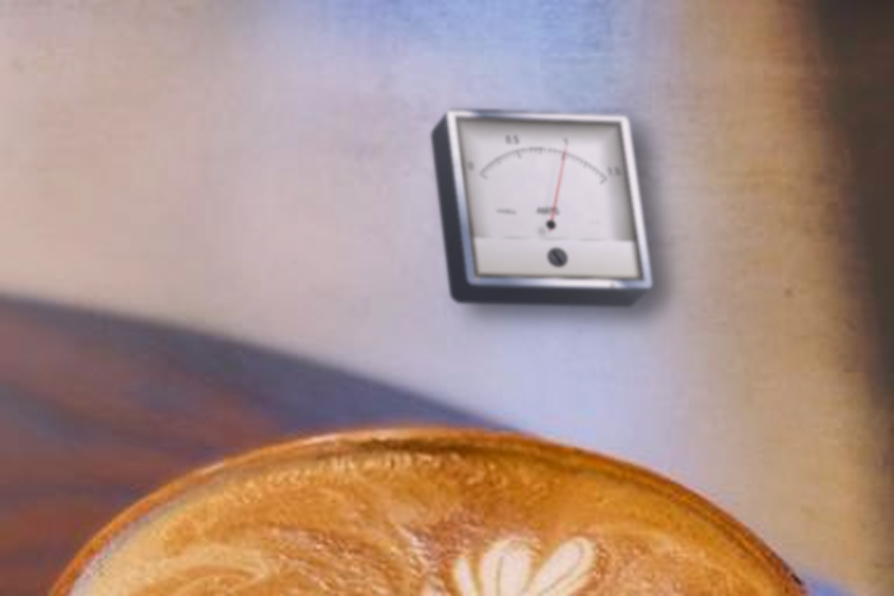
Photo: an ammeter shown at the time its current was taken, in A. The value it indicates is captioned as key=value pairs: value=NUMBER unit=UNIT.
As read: value=1 unit=A
